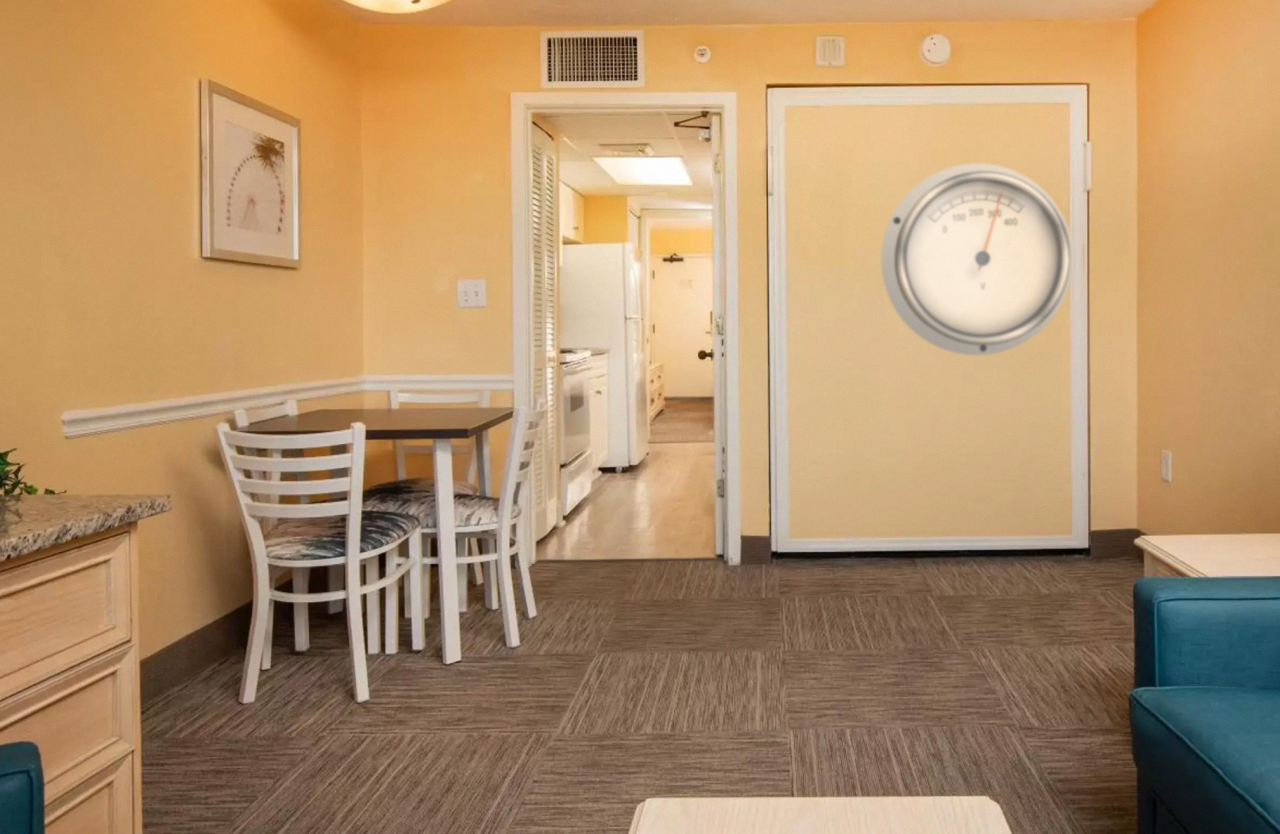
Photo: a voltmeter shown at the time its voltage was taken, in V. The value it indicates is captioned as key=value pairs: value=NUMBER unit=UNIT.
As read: value=300 unit=V
